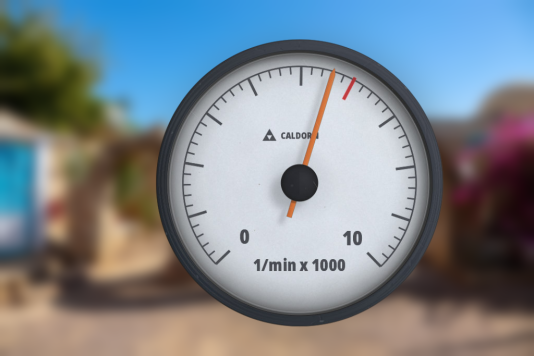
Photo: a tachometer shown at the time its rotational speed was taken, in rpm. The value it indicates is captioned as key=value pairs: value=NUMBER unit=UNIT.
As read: value=5600 unit=rpm
